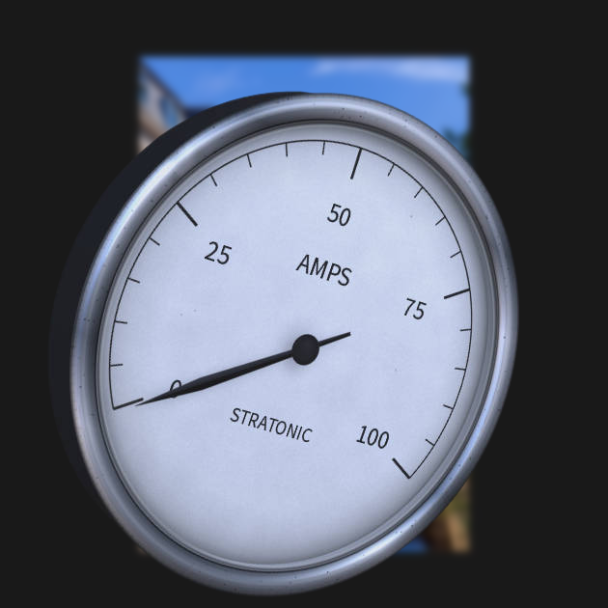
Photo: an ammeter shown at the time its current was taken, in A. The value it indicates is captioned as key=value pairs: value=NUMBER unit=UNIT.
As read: value=0 unit=A
